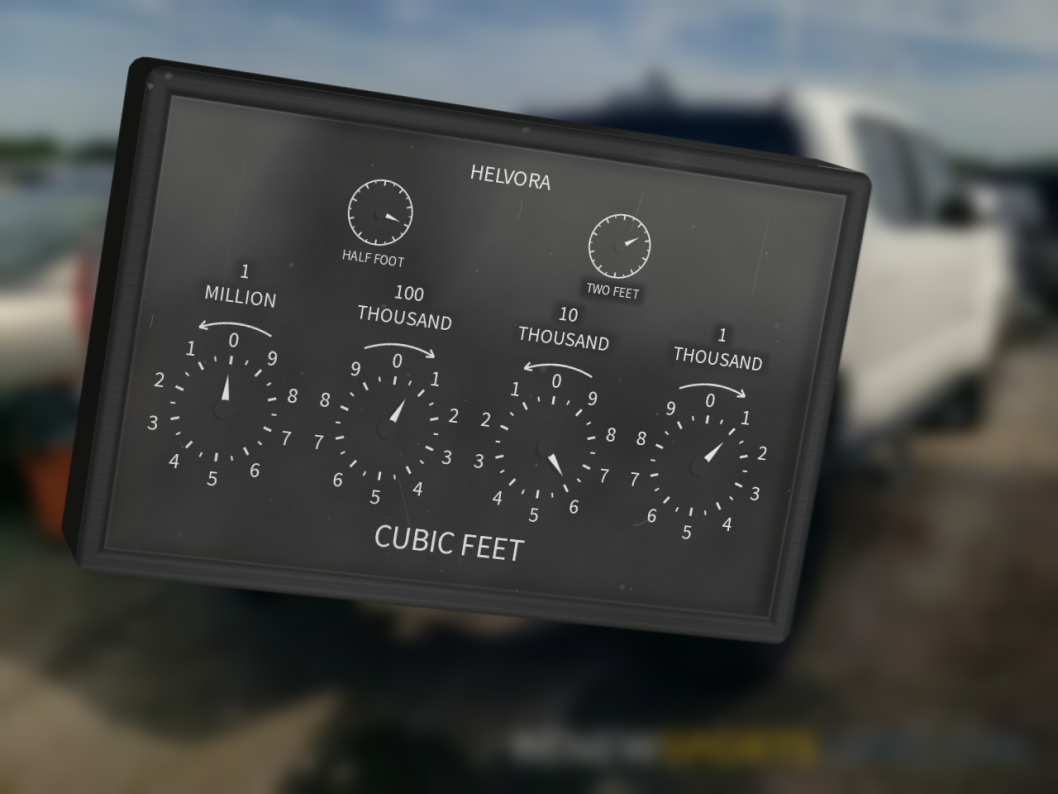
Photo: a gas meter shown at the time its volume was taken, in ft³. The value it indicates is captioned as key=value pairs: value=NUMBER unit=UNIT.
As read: value=6100 unit=ft³
